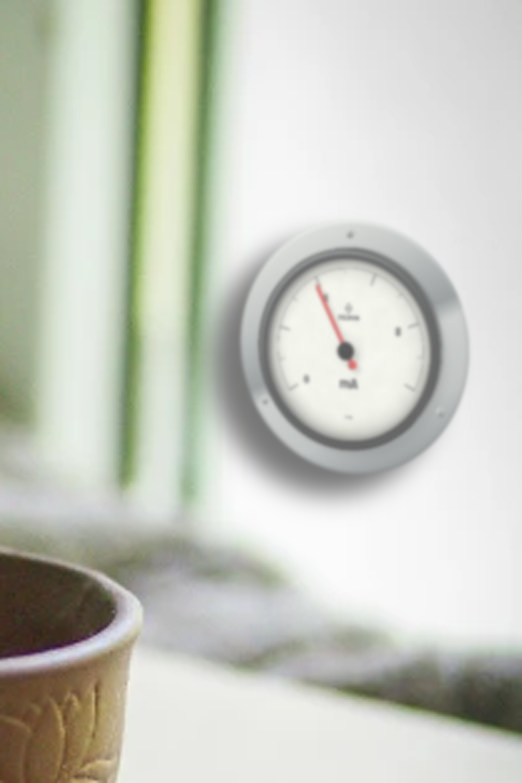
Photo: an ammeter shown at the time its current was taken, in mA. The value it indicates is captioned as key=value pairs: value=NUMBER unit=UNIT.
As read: value=4 unit=mA
